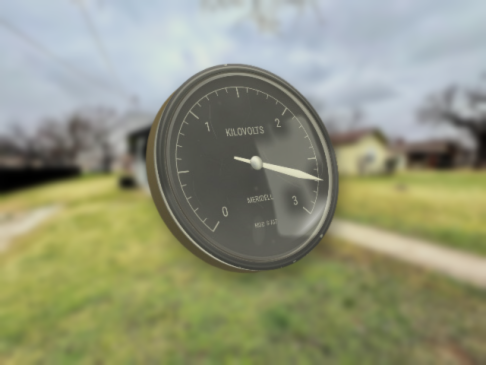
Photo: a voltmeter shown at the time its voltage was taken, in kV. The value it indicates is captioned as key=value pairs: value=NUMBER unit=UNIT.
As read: value=2.7 unit=kV
